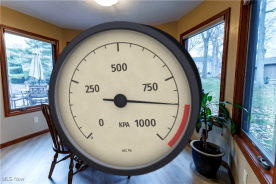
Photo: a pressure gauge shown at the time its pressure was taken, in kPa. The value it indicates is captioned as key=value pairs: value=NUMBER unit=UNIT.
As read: value=850 unit=kPa
